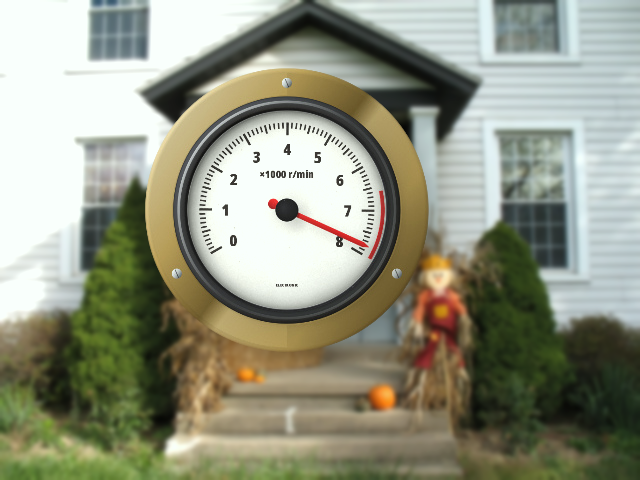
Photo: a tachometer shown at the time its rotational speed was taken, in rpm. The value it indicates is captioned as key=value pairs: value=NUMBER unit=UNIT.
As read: value=7800 unit=rpm
